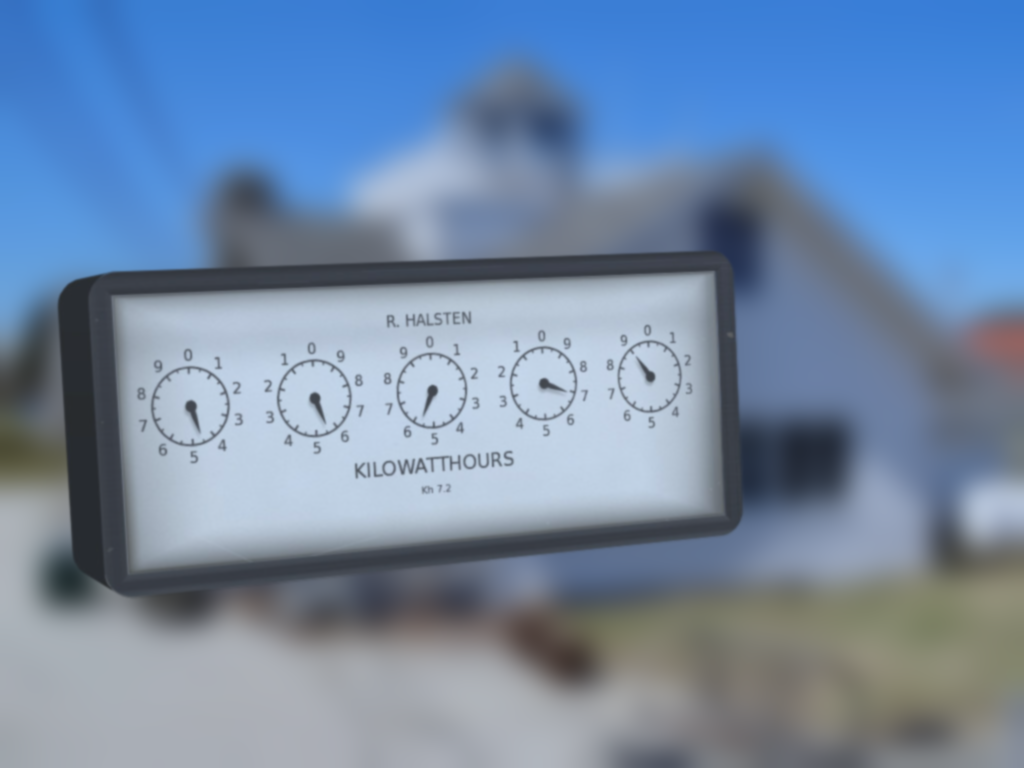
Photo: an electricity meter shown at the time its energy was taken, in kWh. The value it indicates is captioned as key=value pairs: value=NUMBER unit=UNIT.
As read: value=45569 unit=kWh
